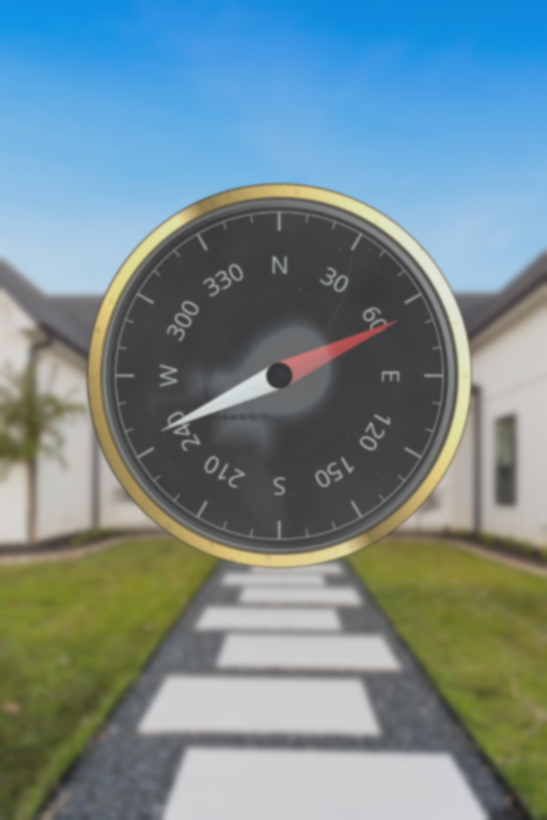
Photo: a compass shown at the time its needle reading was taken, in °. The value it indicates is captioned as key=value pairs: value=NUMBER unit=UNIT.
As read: value=65 unit=°
